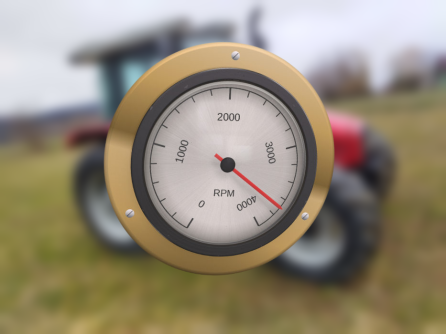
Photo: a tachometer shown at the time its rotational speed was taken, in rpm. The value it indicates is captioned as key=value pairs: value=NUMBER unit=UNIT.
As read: value=3700 unit=rpm
